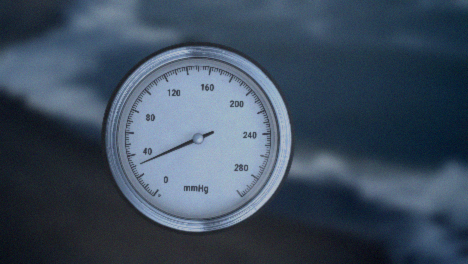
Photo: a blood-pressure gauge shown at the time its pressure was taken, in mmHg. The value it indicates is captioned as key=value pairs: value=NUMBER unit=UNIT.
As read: value=30 unit=mmHg
